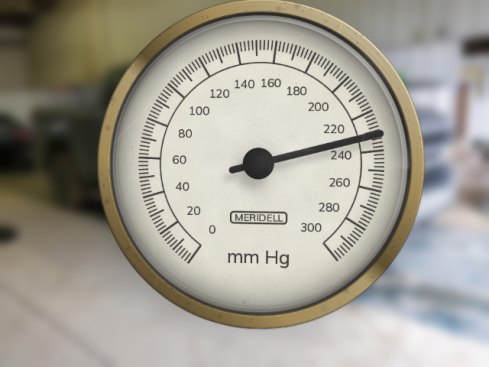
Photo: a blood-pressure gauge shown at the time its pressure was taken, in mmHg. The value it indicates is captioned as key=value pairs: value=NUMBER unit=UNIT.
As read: value=232 unit=mmHg
